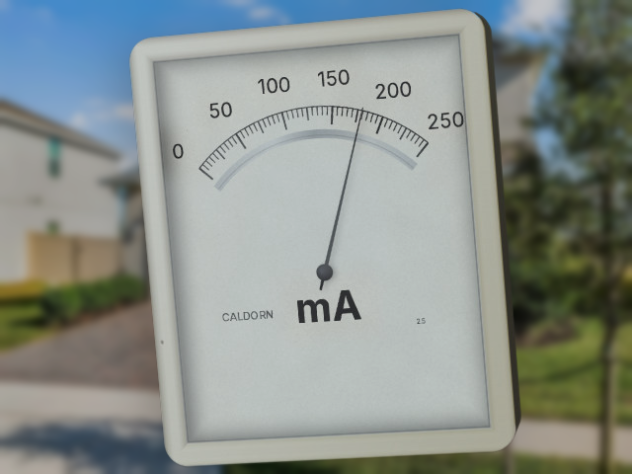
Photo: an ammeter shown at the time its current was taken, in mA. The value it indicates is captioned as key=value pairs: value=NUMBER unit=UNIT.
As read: value=180 unit=mA
